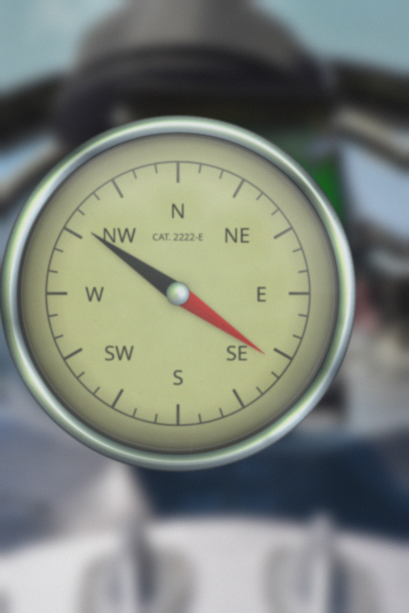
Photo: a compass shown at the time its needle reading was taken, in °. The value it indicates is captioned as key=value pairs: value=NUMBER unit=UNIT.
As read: value=125 unit=°
